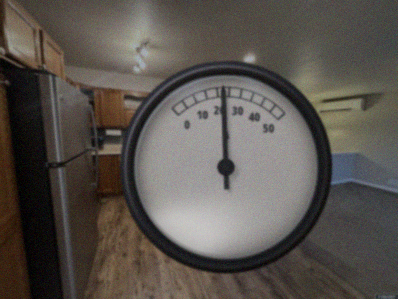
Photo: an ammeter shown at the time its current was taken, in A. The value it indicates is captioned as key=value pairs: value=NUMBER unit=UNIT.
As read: value=22.5 unit=A
